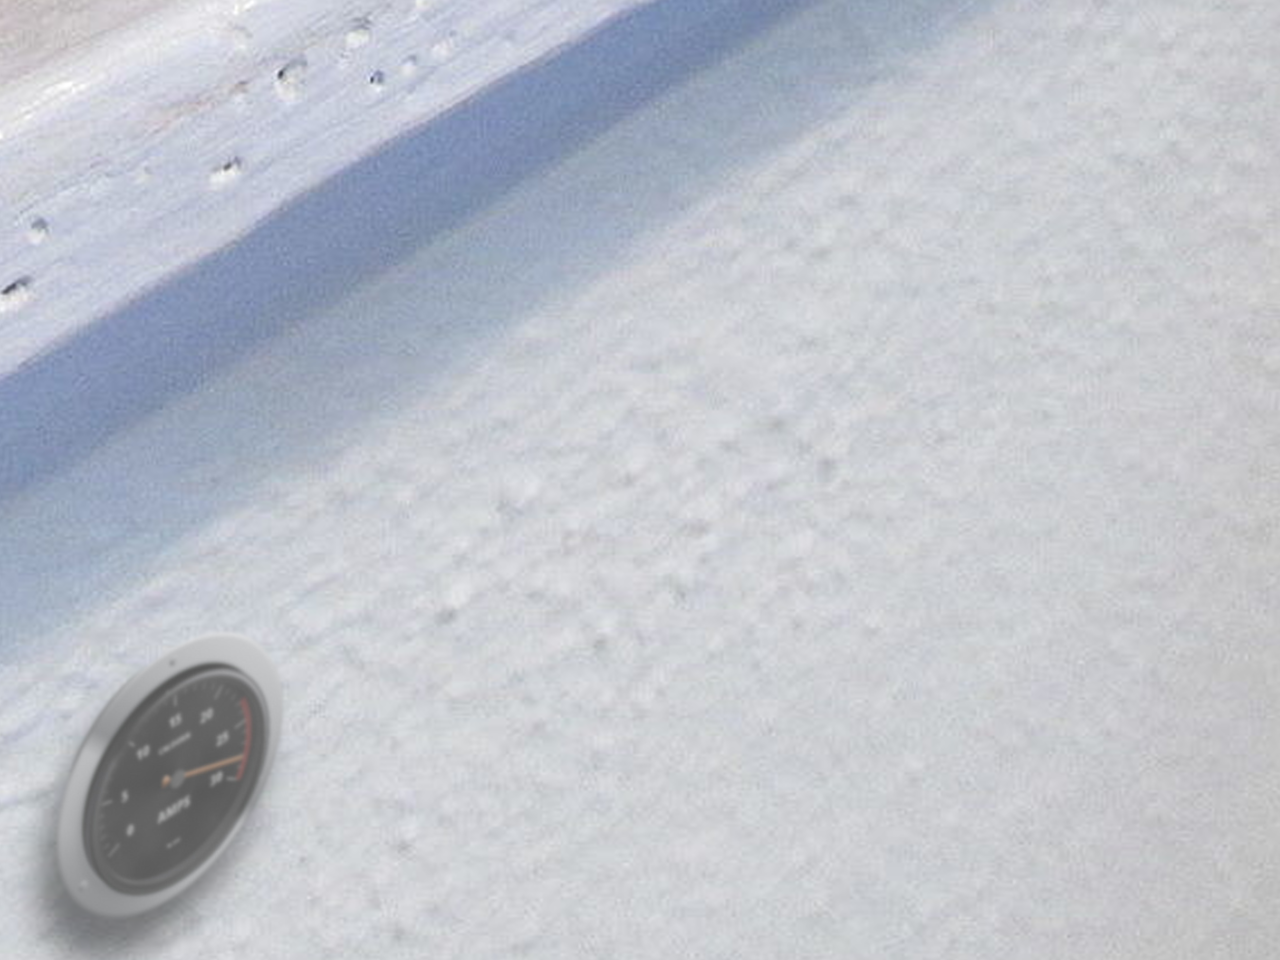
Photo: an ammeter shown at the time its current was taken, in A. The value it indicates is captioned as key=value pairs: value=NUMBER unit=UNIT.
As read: value=28 unit=A
